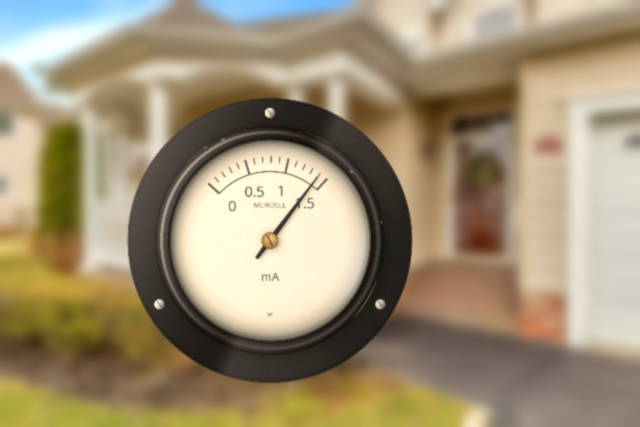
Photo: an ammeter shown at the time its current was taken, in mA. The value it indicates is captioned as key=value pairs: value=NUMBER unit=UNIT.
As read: value=1.4 unit=mA
